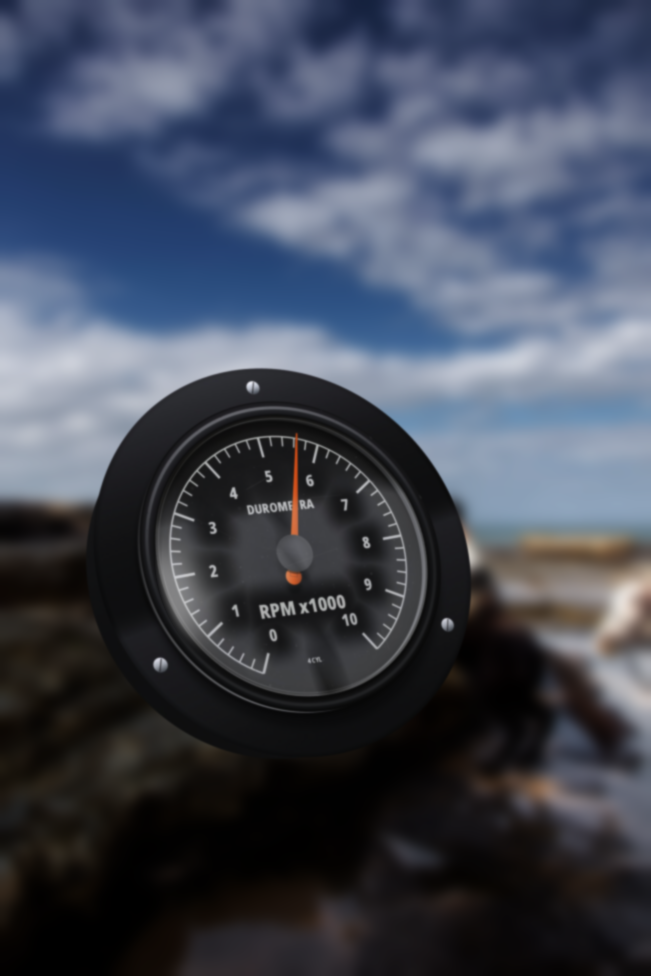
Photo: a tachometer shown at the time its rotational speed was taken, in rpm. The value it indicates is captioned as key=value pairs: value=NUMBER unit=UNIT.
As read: value=5600 unit=rpm
